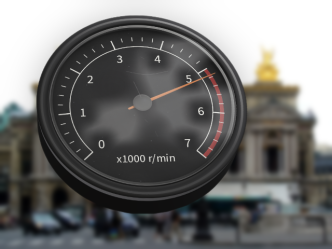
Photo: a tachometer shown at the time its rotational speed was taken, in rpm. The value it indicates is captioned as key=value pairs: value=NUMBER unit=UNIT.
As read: value=5200 unit=rpm
